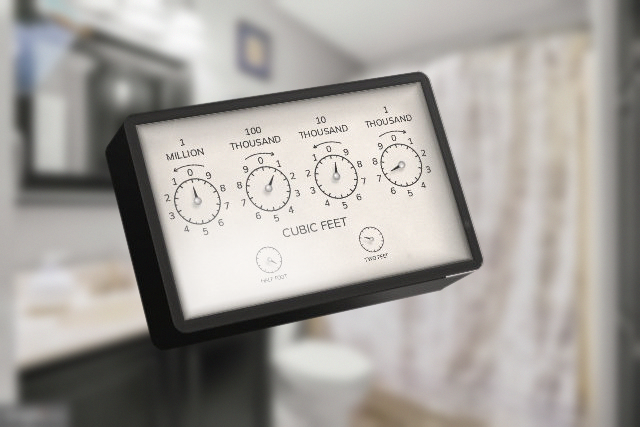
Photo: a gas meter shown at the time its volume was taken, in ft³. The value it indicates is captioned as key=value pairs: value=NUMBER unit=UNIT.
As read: value=9700 unit=ft³
